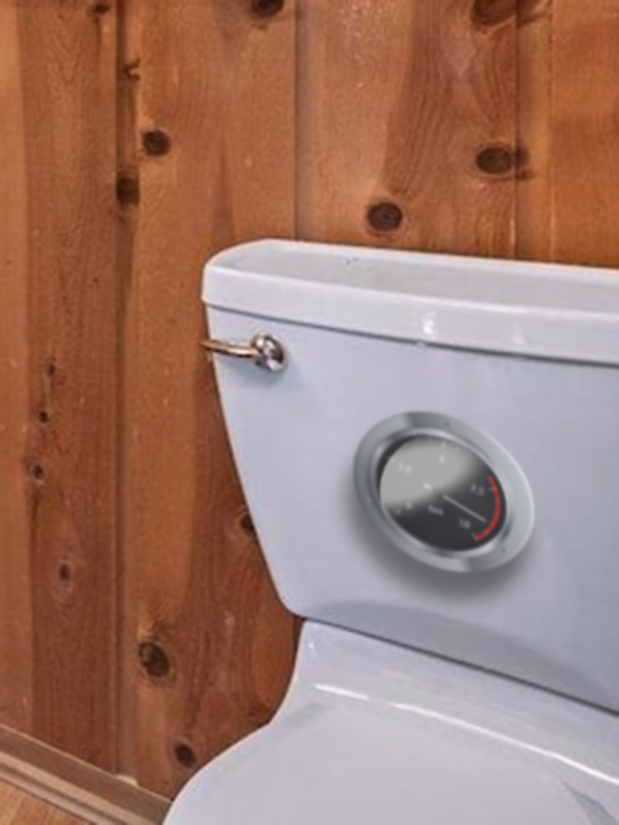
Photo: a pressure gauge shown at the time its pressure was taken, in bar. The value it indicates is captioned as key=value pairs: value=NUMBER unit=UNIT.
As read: value=9 unit=bar
